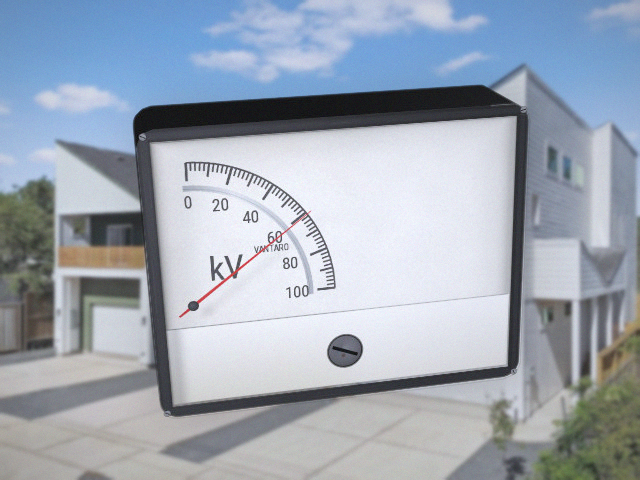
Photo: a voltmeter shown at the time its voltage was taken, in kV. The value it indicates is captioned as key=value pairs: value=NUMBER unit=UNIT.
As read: value=60 unit=kV
